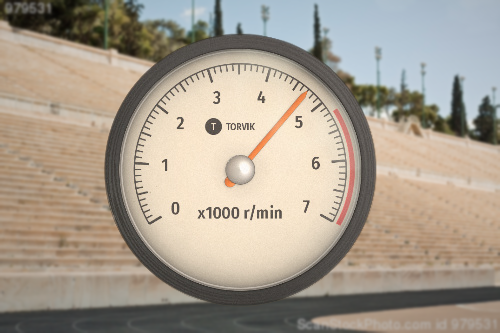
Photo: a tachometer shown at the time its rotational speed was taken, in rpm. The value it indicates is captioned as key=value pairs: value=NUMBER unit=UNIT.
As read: value=4700 unit=rpm
